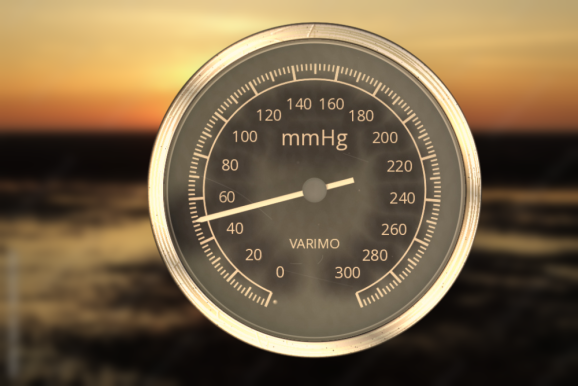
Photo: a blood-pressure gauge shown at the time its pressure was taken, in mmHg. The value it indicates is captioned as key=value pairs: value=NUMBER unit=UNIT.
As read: value=50 unit=mmHg
